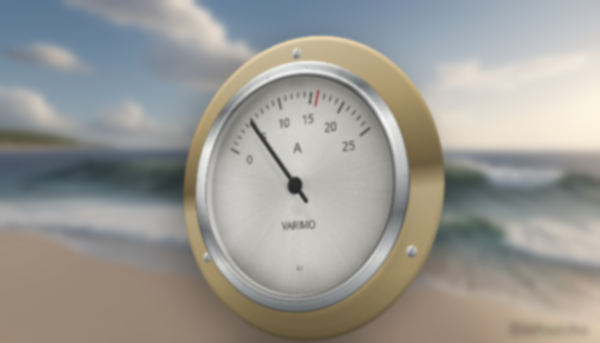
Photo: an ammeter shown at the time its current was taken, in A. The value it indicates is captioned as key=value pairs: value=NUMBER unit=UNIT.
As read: value=5 unit=A
